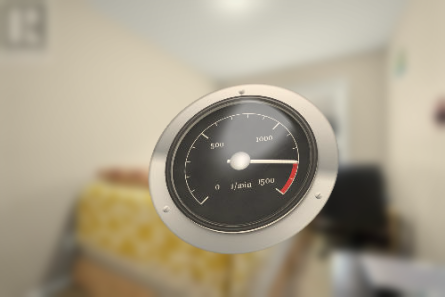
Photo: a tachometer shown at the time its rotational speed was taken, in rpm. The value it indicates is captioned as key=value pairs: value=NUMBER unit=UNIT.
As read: value=1300 unit=rpm
